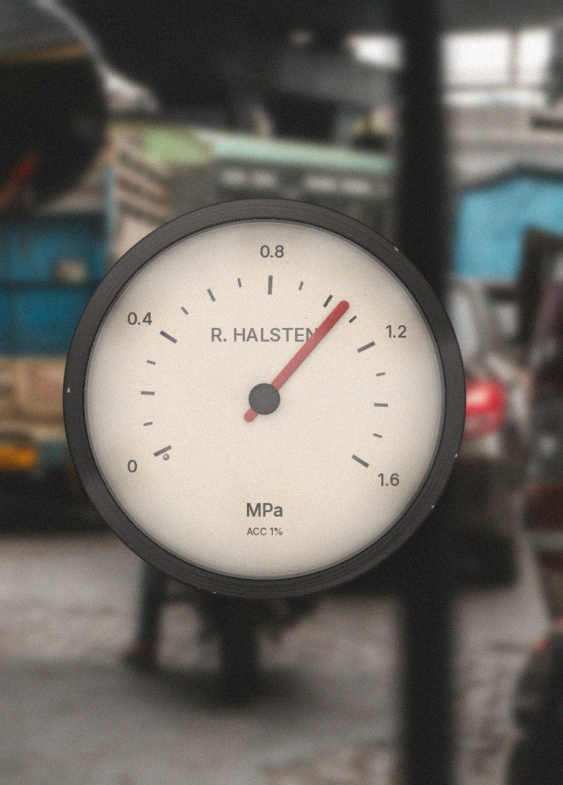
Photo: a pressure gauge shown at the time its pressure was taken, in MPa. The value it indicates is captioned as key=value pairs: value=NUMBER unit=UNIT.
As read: value=1.05 unit=MPa
